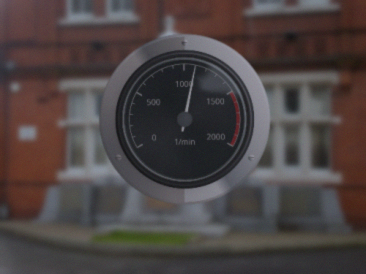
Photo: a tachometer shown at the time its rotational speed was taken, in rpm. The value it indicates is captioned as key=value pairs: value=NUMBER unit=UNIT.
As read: value=1100 unit=rpm
